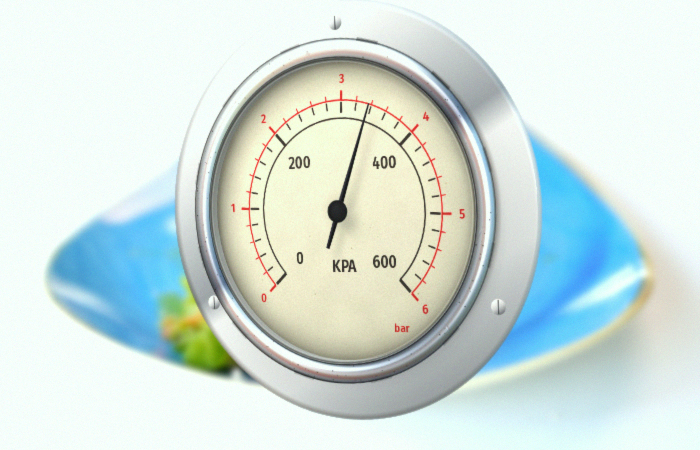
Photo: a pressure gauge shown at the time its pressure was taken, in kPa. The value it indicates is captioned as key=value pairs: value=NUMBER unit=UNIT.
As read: value=340 unit=kPa
